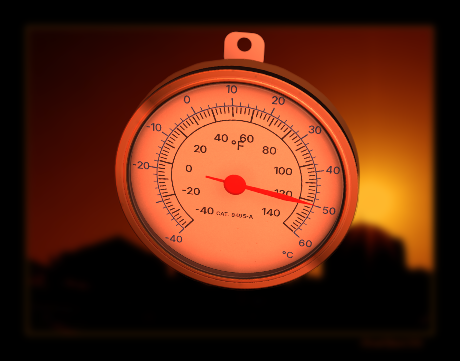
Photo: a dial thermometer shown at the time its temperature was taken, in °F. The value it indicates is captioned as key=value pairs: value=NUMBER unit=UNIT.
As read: value=120 unit=°F
